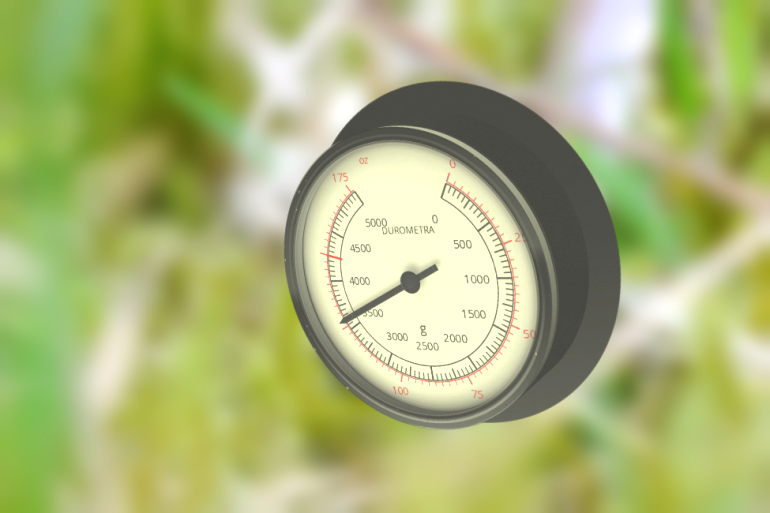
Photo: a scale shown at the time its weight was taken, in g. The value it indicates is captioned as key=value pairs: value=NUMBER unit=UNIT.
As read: value=3600 unit=g
